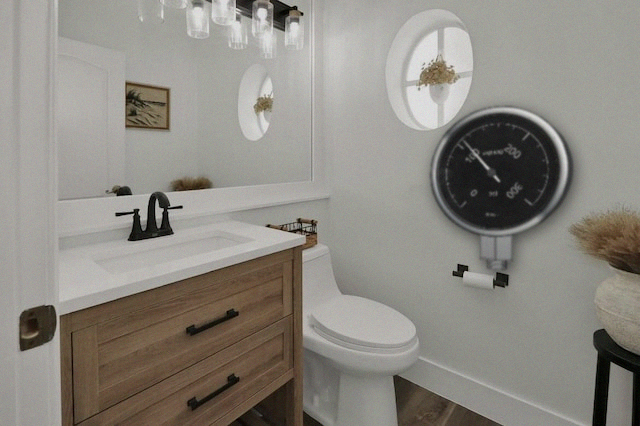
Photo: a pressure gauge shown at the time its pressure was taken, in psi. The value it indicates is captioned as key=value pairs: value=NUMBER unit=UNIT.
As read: value=110 unit=psi
